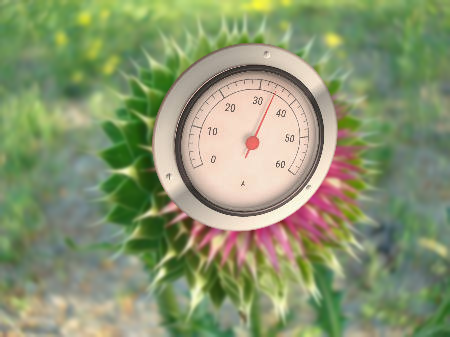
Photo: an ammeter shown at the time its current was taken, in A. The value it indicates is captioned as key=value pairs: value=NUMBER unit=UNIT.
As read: value=34 unit=A
